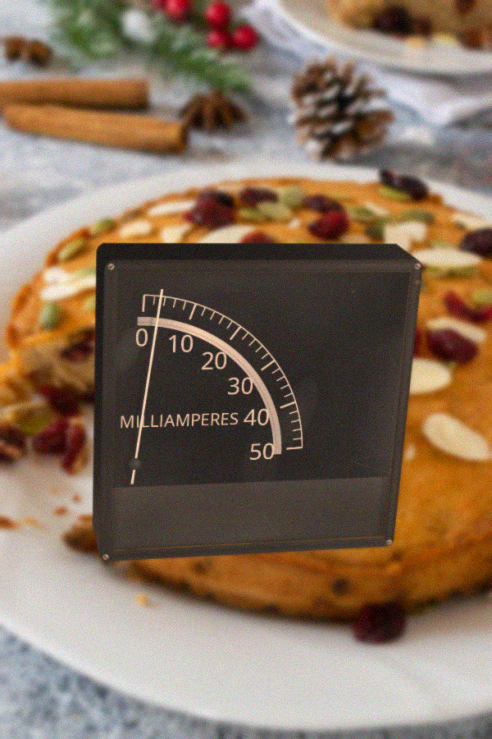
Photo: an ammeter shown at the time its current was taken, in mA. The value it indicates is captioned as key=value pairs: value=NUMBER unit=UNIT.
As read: value=3 unit=mA
